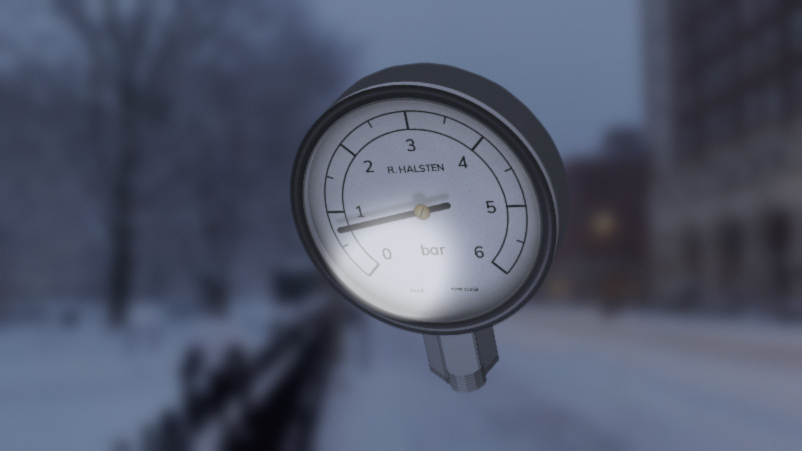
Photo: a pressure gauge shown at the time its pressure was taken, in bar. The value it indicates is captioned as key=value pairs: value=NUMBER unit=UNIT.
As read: value=0.75 unit=bar
